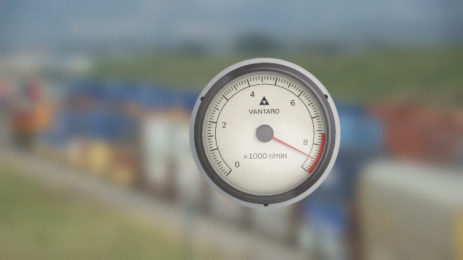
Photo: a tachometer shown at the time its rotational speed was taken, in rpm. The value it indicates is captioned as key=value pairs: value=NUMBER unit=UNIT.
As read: value=8500 unit=rpm
